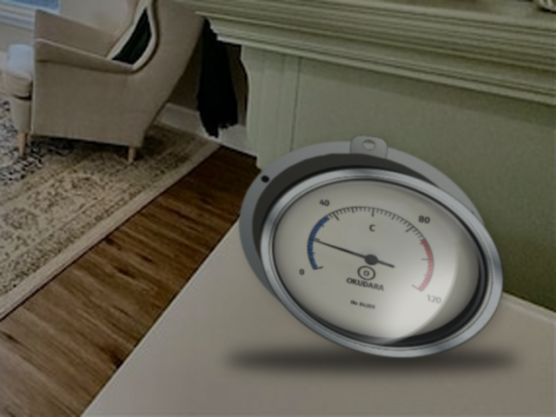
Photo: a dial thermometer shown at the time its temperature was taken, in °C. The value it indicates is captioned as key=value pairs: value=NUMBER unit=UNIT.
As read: value=20 unit=°C
